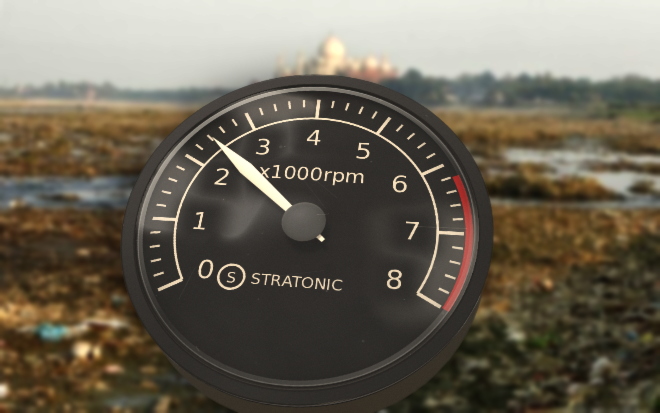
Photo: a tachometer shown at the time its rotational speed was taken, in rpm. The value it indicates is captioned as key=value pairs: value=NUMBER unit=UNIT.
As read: value=2400 unit=rpm
